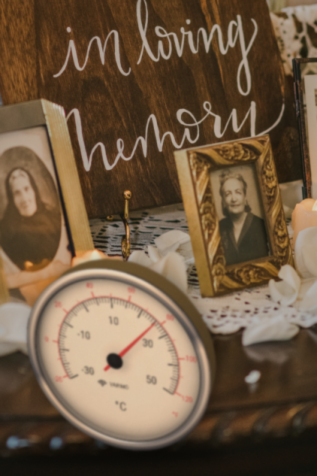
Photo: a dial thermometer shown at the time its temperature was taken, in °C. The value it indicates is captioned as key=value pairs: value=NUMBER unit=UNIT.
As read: value=25 unit=°C
